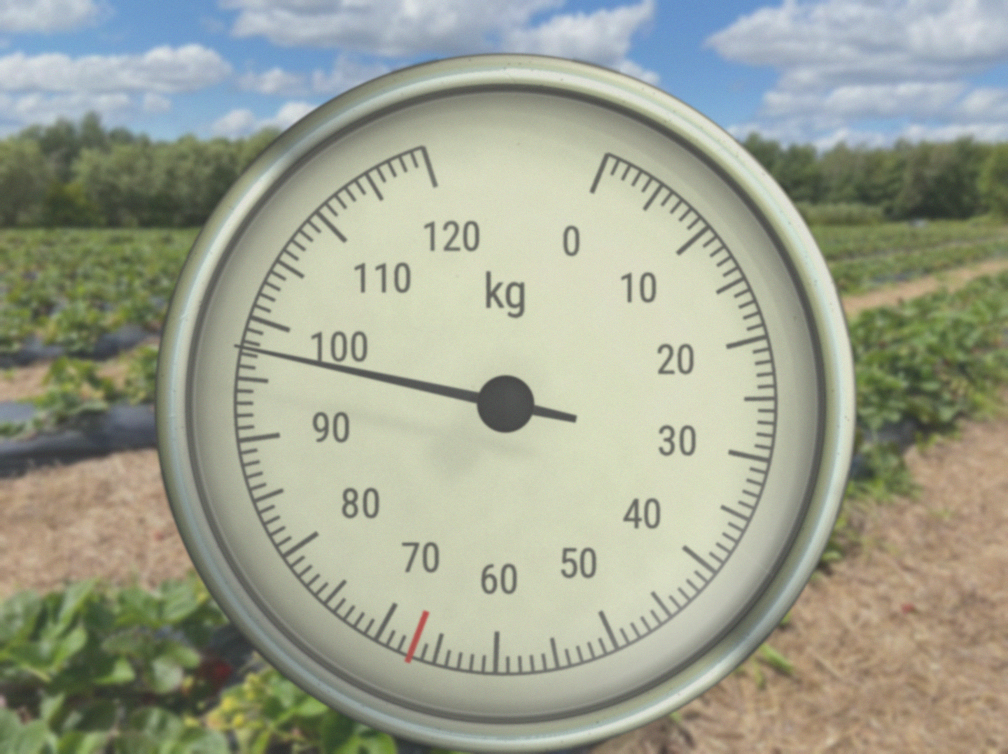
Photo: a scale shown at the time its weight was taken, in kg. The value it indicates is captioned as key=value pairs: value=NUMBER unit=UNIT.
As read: value=97.5 unit=kg
